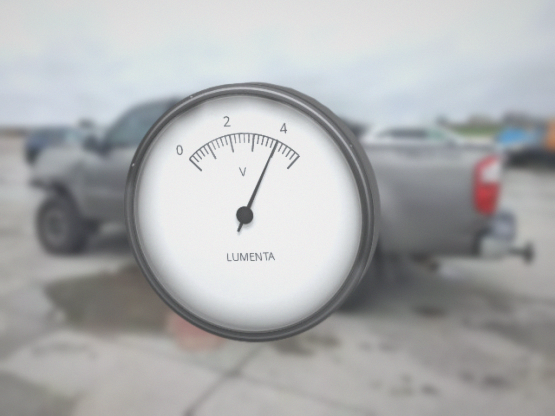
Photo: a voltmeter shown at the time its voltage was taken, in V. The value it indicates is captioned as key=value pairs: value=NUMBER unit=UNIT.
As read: value=4 unit=V
